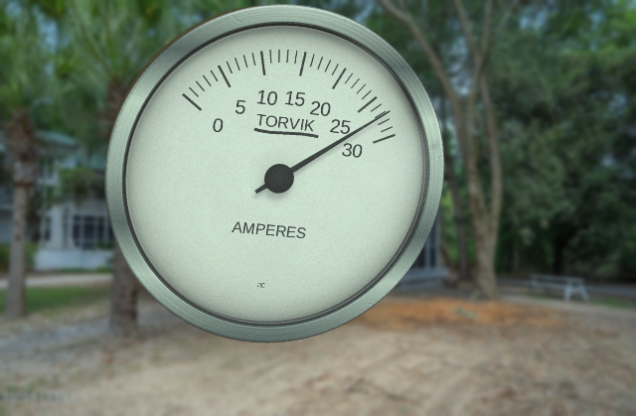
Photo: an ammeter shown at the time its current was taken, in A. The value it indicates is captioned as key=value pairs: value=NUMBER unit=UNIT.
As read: value=27 unit=A
